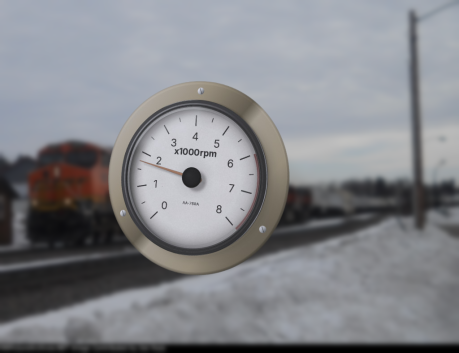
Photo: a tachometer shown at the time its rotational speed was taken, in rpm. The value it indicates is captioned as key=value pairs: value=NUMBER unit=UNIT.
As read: value=1750 unit=rpm
